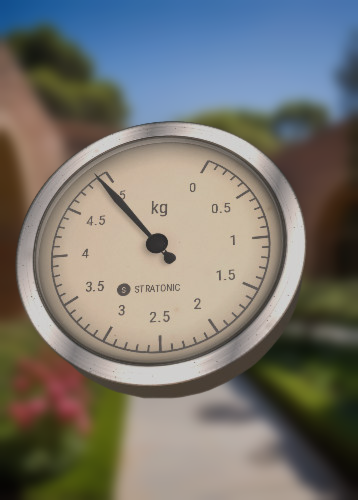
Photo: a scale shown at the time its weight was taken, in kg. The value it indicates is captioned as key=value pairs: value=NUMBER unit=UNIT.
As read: value=4.9 unit=kg
